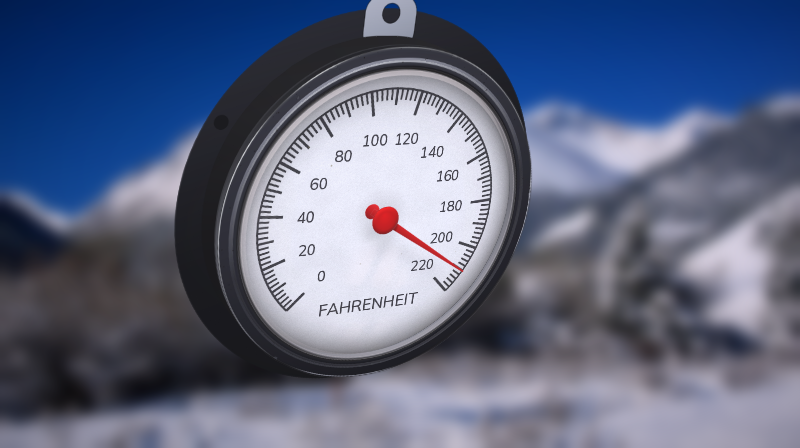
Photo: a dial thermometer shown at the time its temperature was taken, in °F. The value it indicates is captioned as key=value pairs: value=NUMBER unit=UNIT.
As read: value=210 unit=°F
